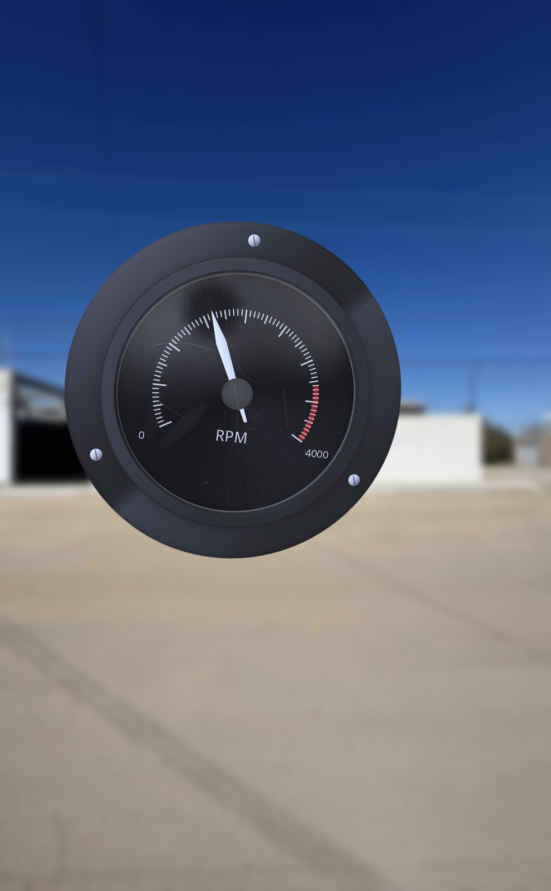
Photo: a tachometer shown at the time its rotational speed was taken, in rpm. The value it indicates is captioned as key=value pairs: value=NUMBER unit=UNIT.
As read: value=1600 unit=rpm
